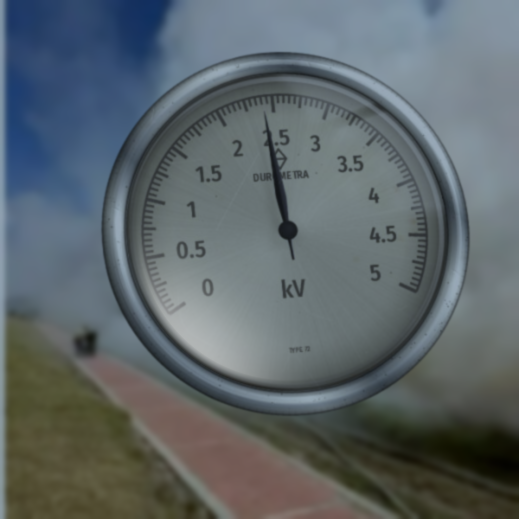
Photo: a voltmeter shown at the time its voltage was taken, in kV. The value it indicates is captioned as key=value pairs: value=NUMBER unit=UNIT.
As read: value=2.4 unit=kV
